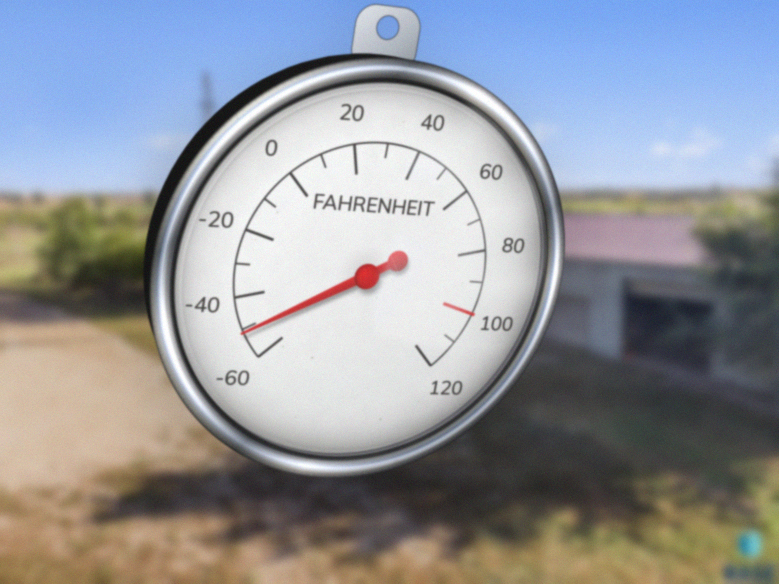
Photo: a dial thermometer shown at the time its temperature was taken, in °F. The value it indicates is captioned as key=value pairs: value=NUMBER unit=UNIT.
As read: value=-50 unit=°F
